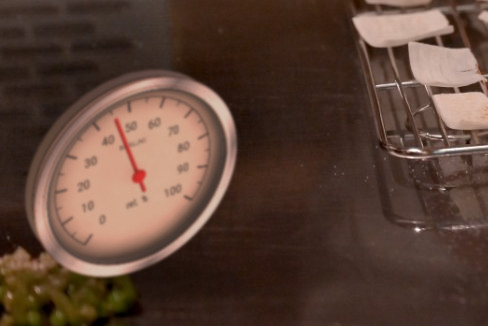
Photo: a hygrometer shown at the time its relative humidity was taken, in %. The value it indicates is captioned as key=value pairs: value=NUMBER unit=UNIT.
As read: value=45 unit=%
